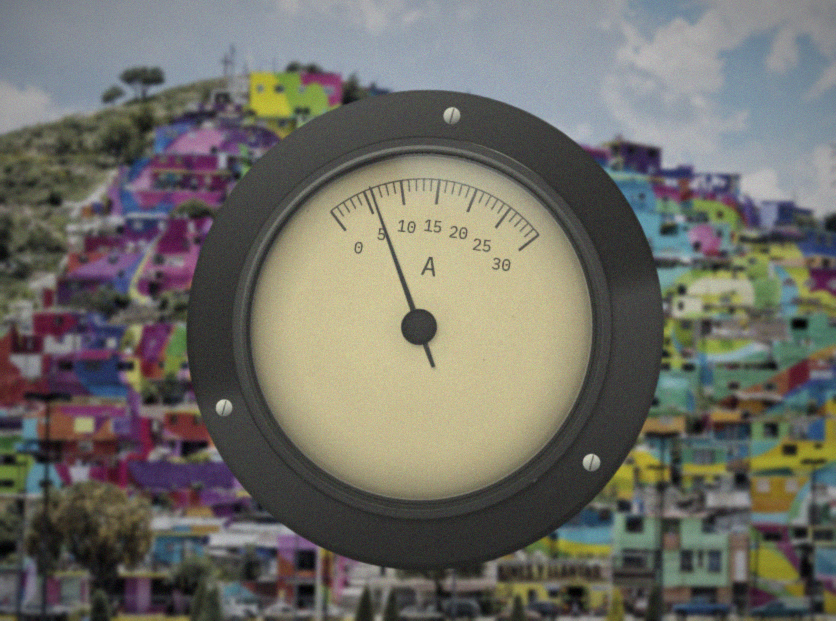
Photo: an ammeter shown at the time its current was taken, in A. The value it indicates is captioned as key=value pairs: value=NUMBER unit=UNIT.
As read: value=6 unit=A
